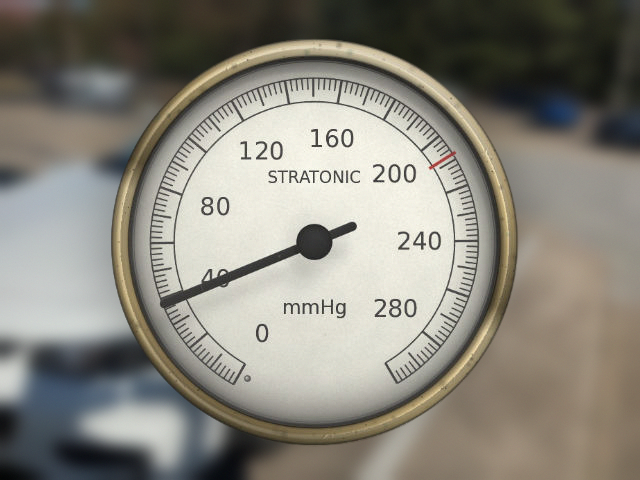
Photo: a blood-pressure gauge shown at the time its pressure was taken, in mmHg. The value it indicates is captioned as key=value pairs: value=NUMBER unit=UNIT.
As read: value=38 unit=mmHg
